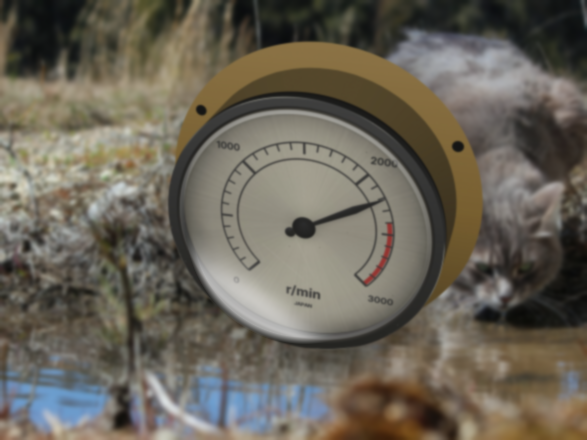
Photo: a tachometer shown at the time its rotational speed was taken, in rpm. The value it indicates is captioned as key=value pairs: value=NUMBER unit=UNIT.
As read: value=2200 unit=rpm
